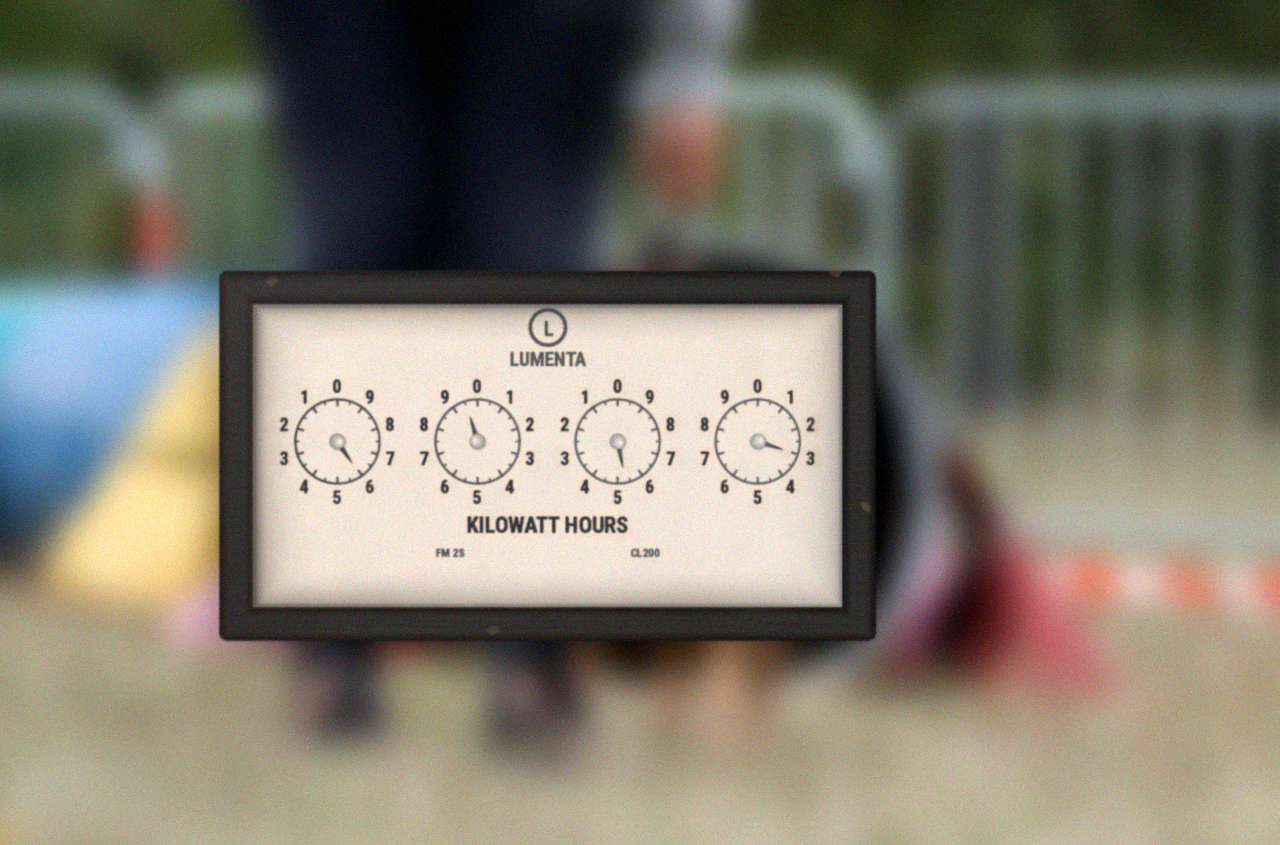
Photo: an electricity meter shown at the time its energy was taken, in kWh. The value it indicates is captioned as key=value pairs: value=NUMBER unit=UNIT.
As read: value=5953 unit=kWh
